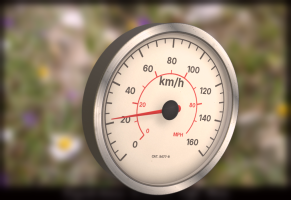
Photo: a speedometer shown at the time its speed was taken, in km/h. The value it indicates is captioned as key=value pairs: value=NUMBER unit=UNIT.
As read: value=22.5 unit=km/h
